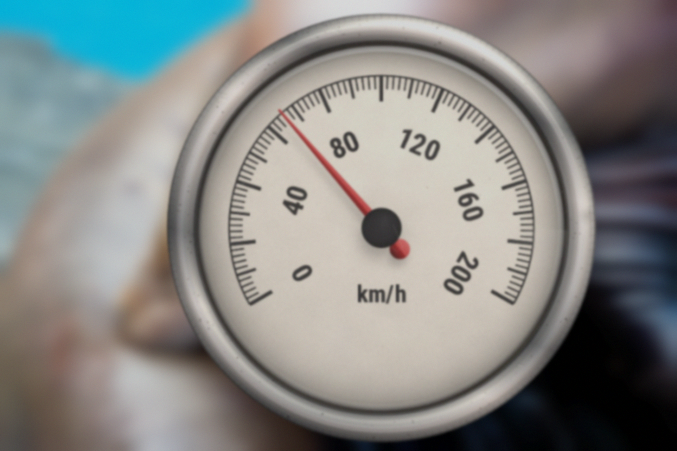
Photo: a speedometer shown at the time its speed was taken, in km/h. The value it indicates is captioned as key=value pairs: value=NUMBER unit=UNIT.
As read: value=66 unit=km/h
